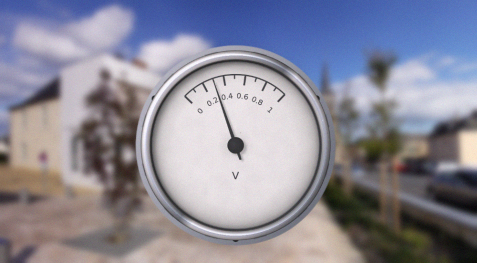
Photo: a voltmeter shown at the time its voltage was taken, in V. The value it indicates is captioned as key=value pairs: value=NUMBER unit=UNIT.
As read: value=0.3 unit=V
